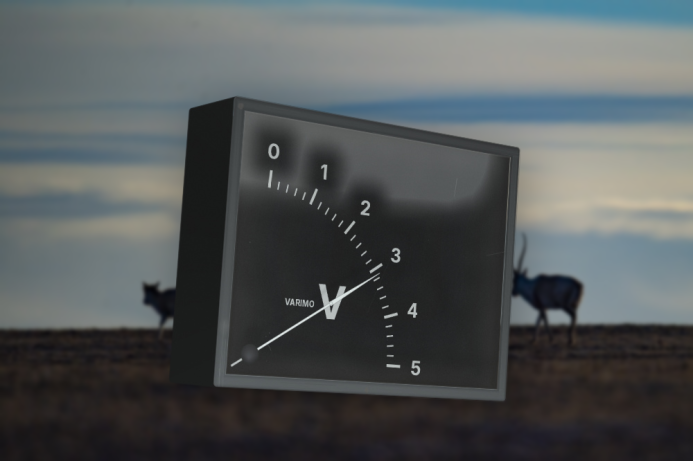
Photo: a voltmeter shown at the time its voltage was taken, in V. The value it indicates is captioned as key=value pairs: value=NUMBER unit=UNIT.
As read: value=3.1 unit=V
